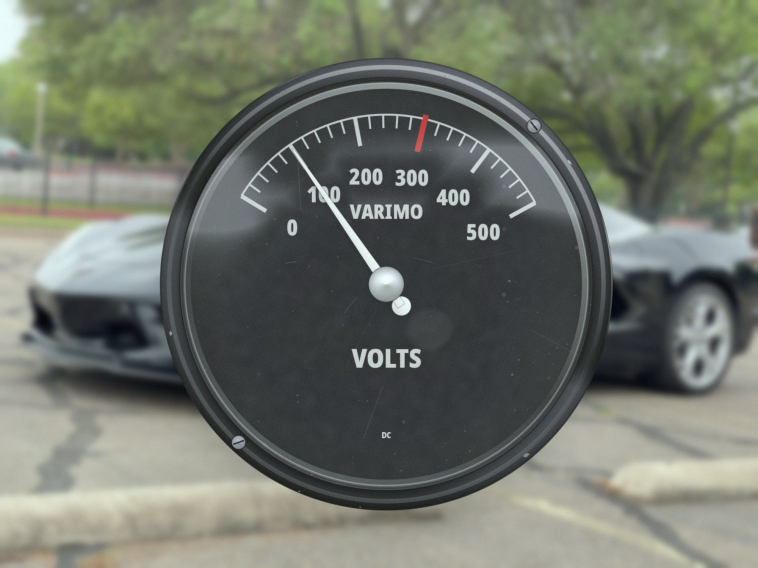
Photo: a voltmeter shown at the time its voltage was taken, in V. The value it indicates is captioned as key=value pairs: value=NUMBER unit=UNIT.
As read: value=100 unit=V
